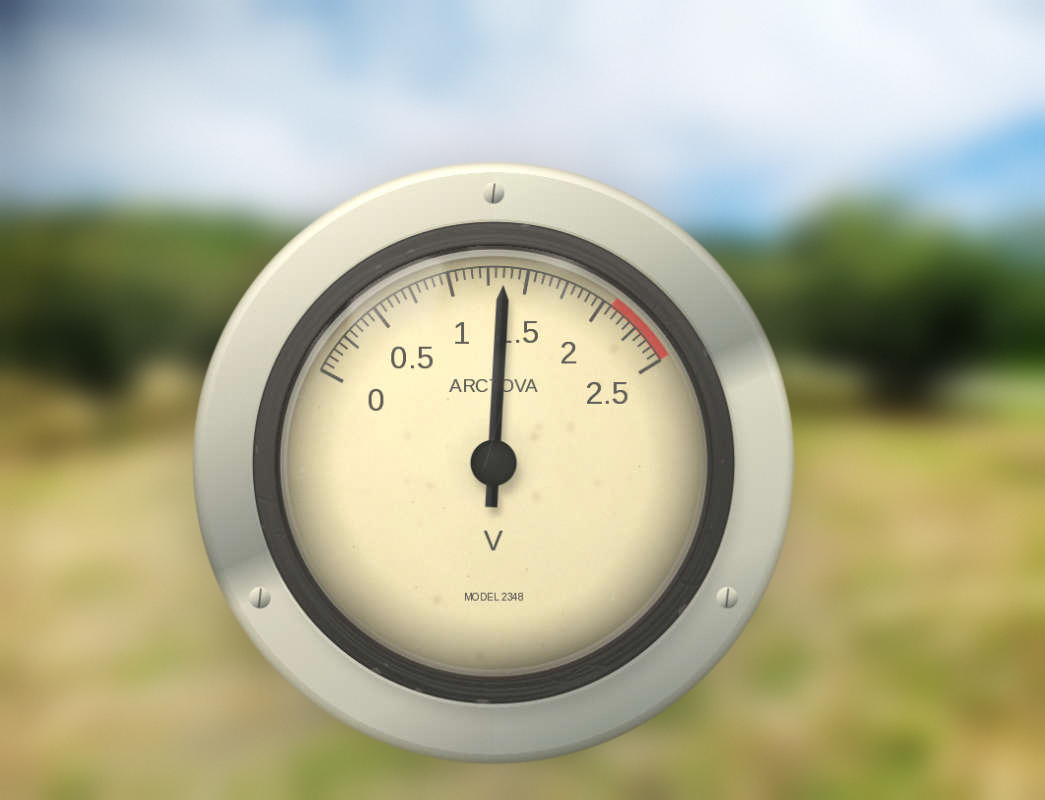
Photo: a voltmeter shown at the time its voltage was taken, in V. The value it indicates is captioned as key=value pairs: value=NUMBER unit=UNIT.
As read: value=1.35 unit=V
